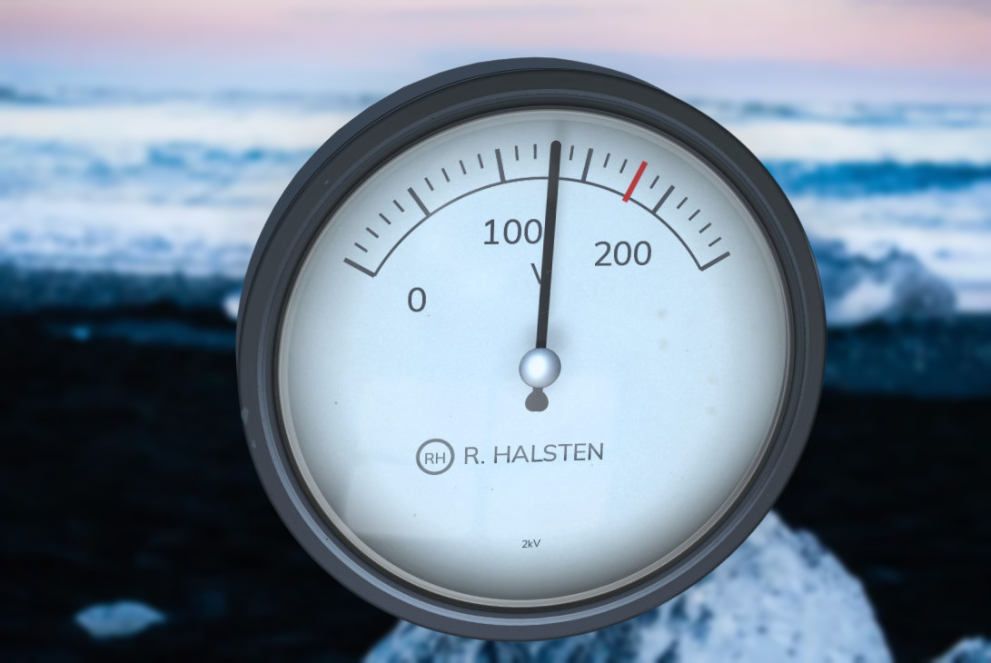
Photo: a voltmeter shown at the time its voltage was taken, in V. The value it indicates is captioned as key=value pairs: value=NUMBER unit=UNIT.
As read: value=130 unit=V
